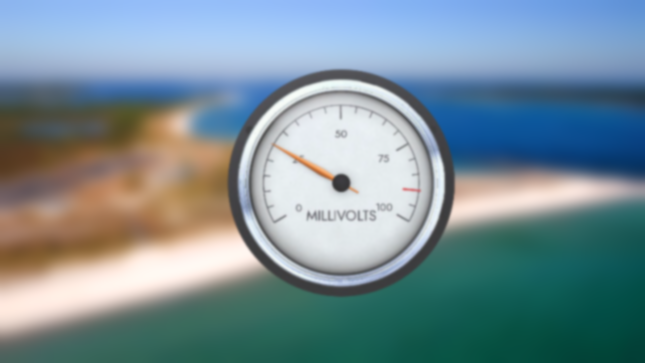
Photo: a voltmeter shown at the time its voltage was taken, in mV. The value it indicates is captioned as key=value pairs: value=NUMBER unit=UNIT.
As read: value=25 unit=mV
